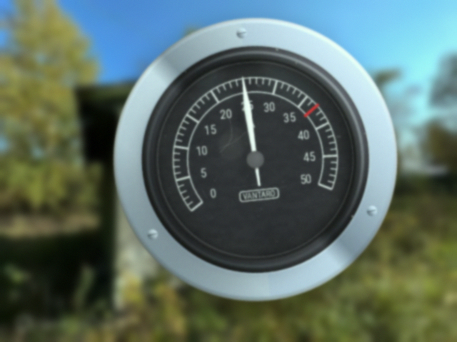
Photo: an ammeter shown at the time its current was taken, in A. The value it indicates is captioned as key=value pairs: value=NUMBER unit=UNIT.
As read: value=25 unit=A
